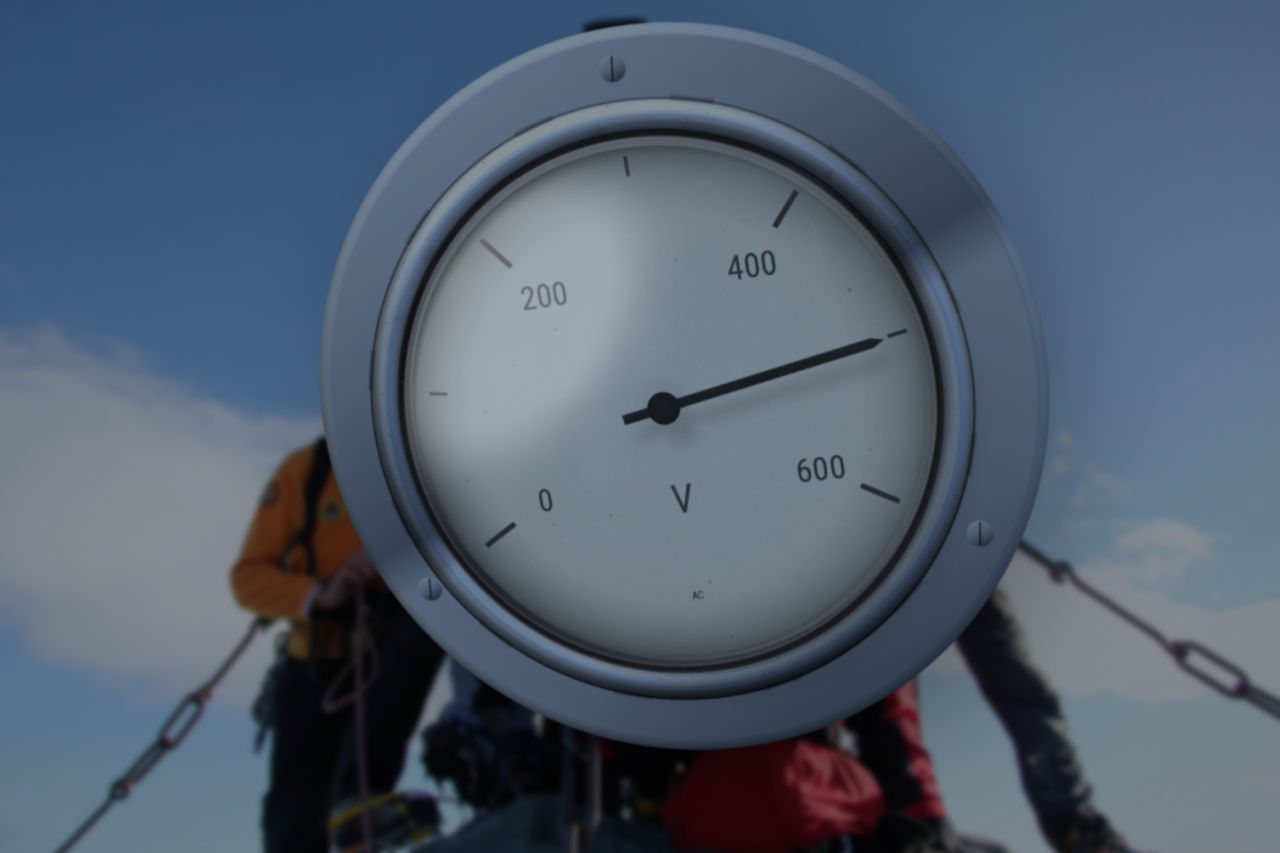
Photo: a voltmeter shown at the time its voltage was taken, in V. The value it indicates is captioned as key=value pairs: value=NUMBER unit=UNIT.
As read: value=500 unit=V
